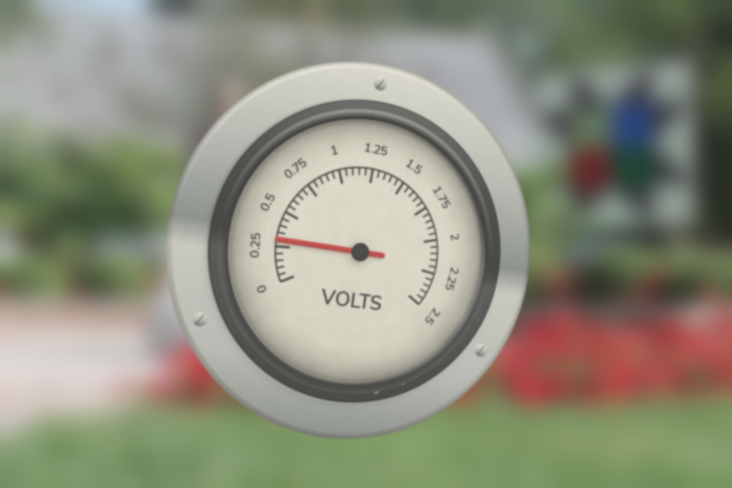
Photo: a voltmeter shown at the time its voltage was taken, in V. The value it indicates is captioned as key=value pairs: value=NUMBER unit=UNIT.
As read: value=0.3 unit=V
